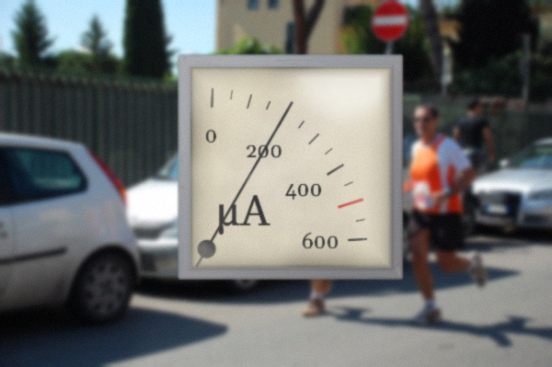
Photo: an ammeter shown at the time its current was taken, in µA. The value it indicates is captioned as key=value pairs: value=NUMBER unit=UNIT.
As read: value=200 unit=µA
